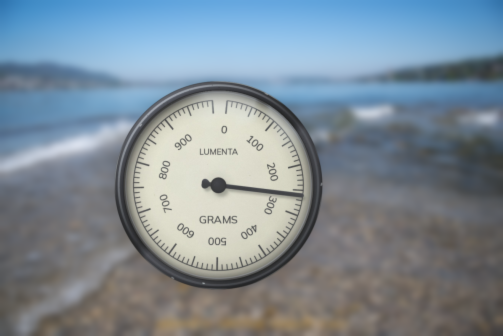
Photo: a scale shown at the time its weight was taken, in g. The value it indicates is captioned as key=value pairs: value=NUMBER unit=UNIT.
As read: value=260 unit=g
